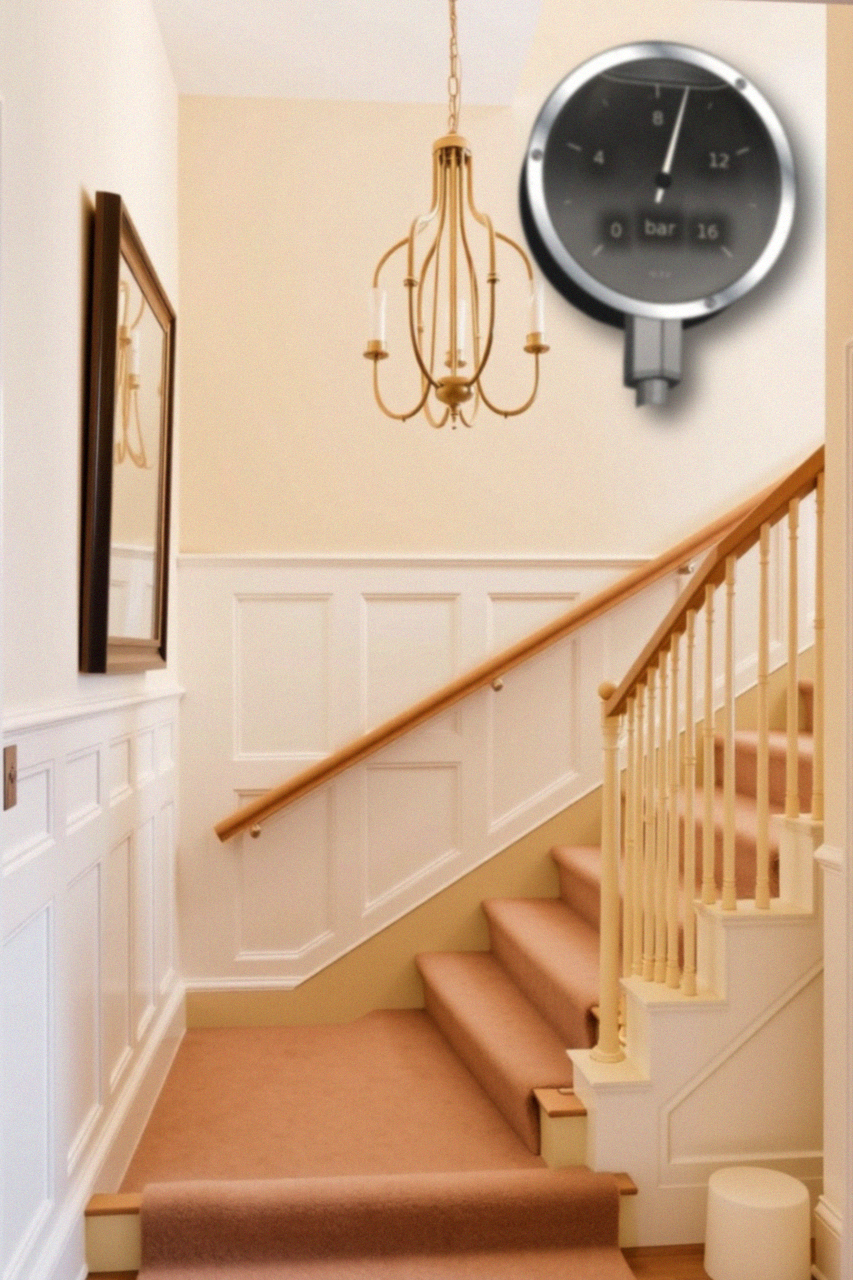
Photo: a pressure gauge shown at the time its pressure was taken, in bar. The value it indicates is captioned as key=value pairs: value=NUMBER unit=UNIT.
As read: value=9 unit=bar
